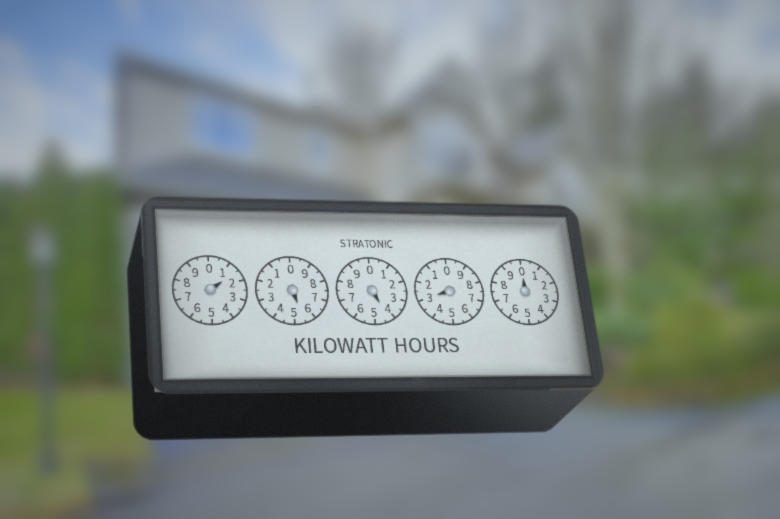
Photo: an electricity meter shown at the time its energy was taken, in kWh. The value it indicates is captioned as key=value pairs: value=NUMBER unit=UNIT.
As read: value=15430 unit=kWh
